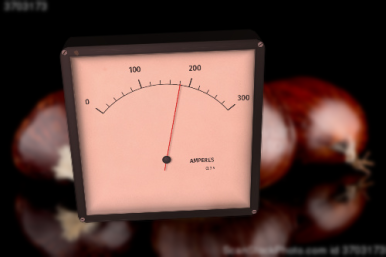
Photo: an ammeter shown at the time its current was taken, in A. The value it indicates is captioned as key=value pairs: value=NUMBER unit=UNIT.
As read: value=180 unit=A
